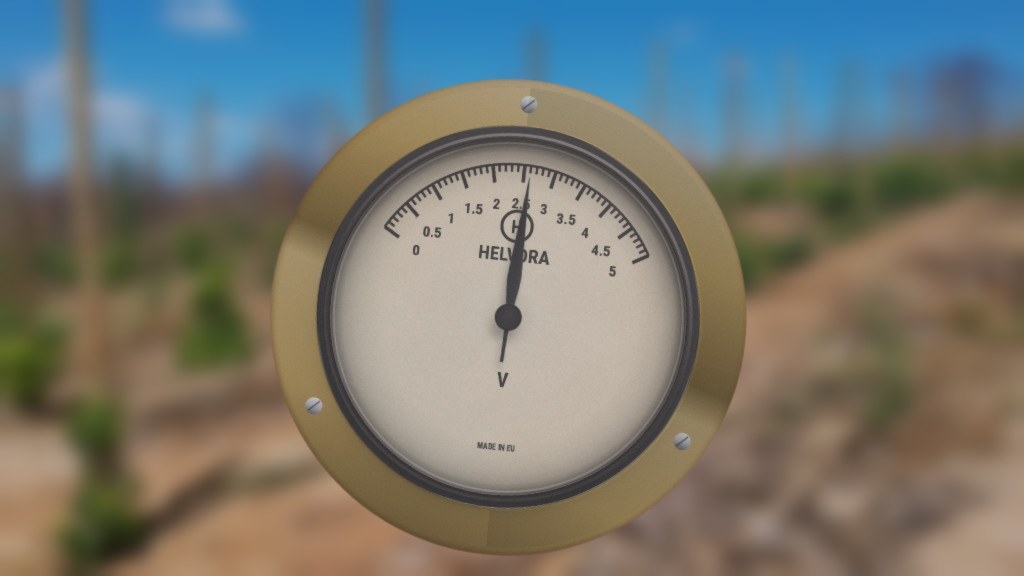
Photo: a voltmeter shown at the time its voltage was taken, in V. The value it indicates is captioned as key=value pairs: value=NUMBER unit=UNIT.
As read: value=2.6 unit=V
